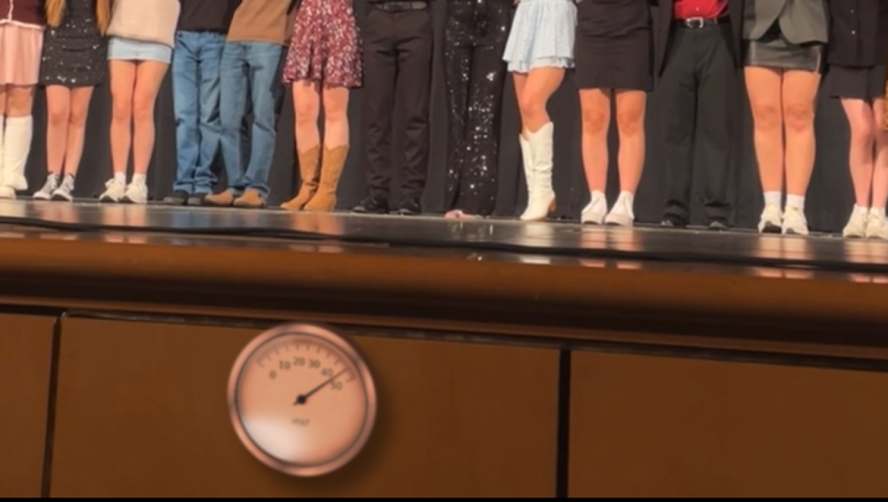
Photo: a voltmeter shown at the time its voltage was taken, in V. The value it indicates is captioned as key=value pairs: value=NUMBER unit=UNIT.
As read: value=45 unit=V
